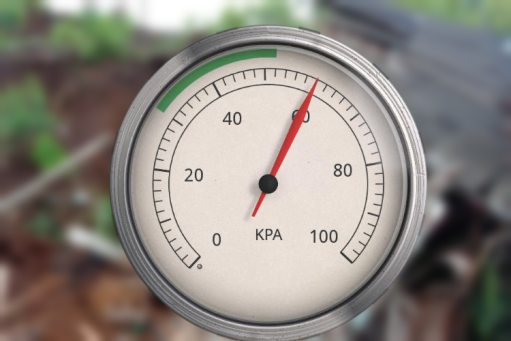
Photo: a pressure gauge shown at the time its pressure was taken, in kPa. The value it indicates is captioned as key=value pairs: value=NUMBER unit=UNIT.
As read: value=60 unit=kPa
